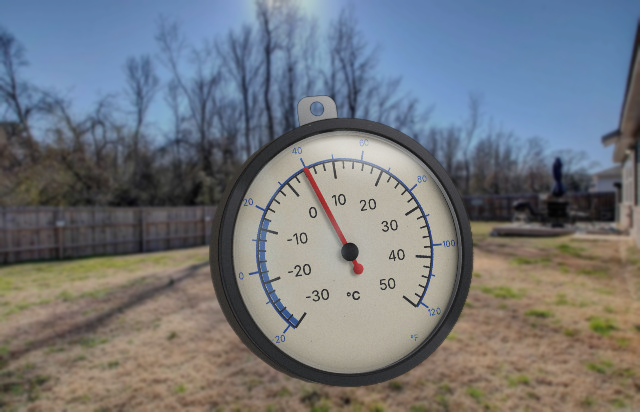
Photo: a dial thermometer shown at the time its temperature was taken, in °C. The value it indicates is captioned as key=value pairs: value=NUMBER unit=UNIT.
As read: value=4 unit=°C
